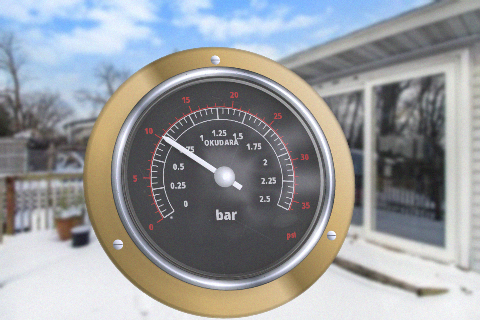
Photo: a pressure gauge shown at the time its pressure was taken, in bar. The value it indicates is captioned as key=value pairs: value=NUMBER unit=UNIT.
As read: value=0.7 unit=bar
